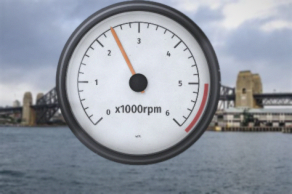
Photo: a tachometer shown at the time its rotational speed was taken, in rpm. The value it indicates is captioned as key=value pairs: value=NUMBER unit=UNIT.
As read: value=2400 unit=rpm
